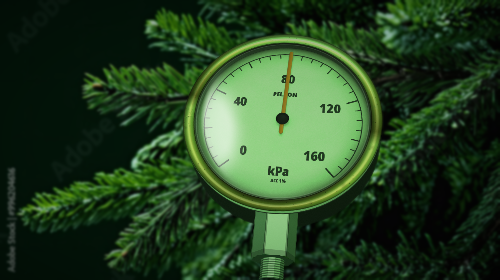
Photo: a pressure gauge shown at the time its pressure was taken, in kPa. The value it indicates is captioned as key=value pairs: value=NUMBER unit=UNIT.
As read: value=80 unit=kPa
